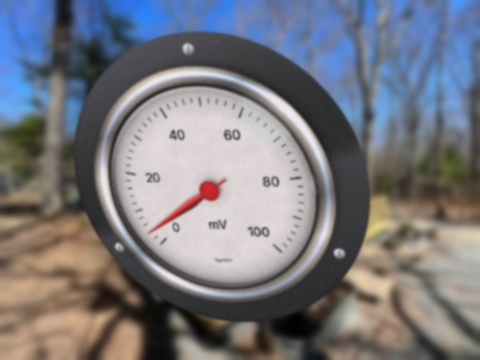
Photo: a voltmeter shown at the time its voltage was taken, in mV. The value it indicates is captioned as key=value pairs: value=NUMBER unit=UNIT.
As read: value=4 unit=mV
